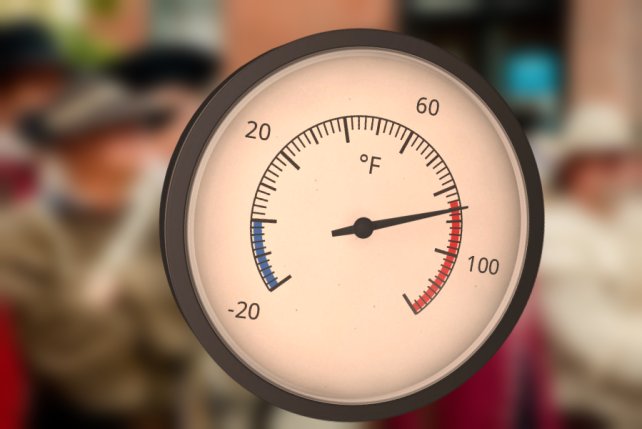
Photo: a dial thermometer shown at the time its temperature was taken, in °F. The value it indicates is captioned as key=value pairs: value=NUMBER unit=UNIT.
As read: value=86 unit=°F
